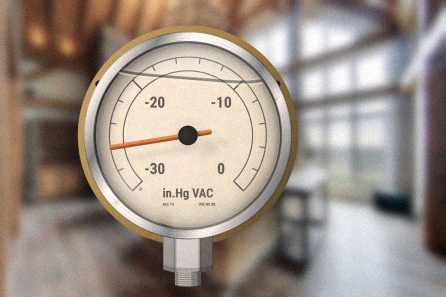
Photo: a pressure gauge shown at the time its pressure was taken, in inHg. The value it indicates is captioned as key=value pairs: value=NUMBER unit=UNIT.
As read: value=-26 unit=inHg
